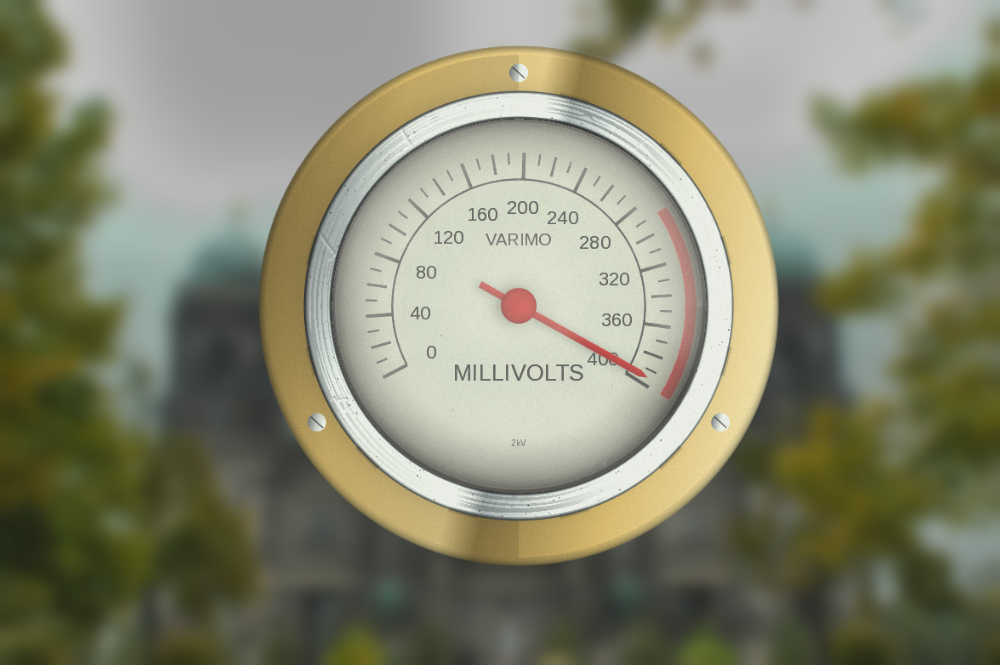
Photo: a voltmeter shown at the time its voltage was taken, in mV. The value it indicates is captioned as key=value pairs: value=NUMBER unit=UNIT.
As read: value=395 unit=mV
